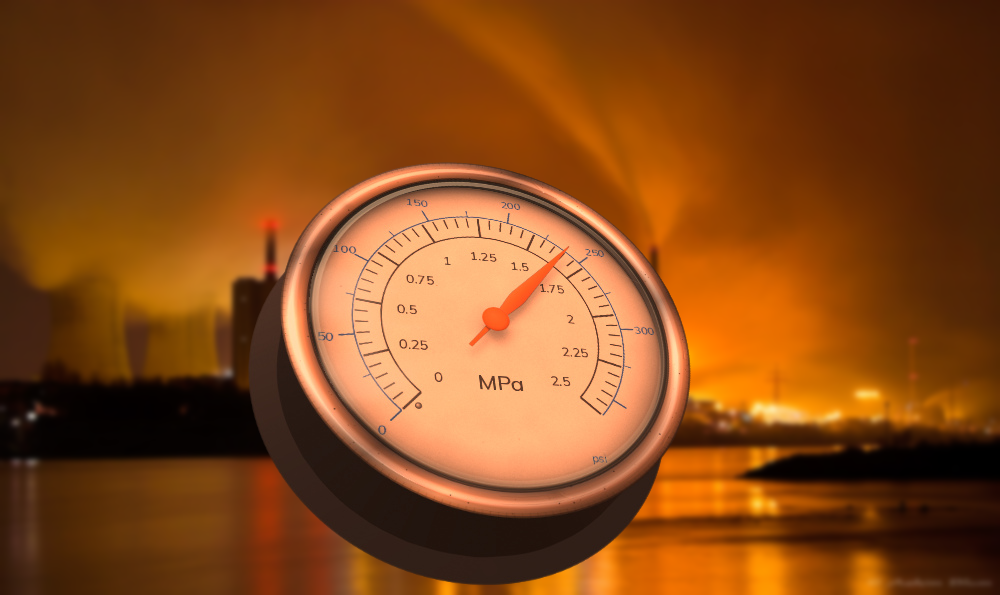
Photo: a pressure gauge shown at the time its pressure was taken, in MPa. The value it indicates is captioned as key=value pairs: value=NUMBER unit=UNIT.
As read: value=1.65 unit=MPa
